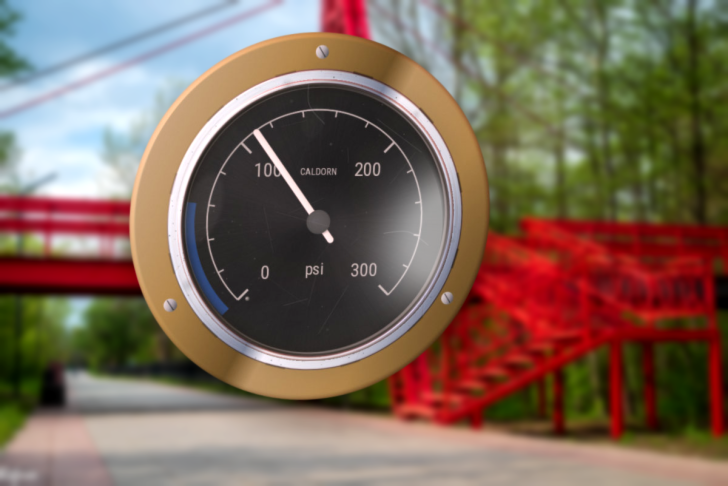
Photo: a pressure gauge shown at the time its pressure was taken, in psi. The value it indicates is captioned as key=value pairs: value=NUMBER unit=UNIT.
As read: value=110 unit=psi
